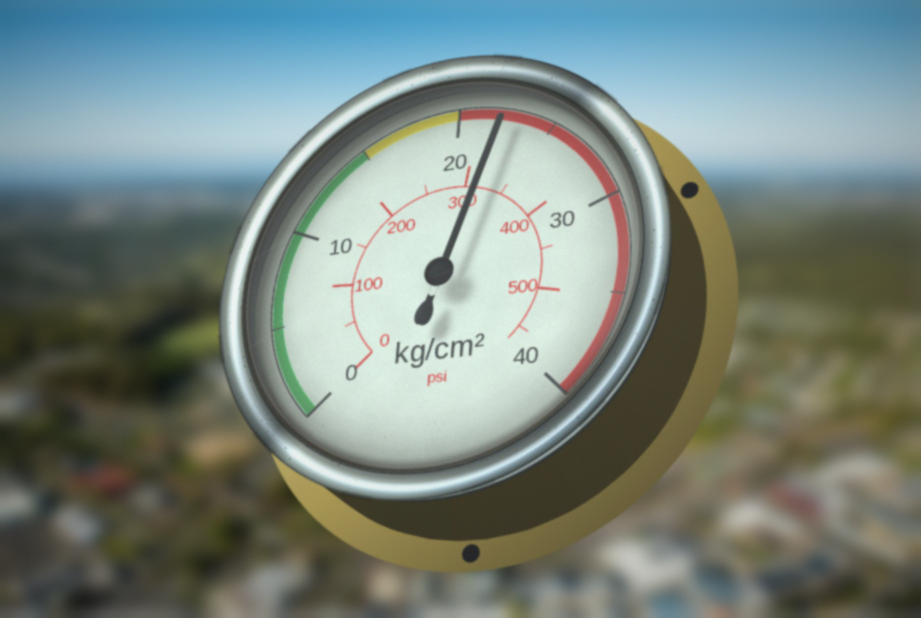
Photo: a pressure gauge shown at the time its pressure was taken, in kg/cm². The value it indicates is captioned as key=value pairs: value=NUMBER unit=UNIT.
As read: value=22.5 unit=kg/cm²
